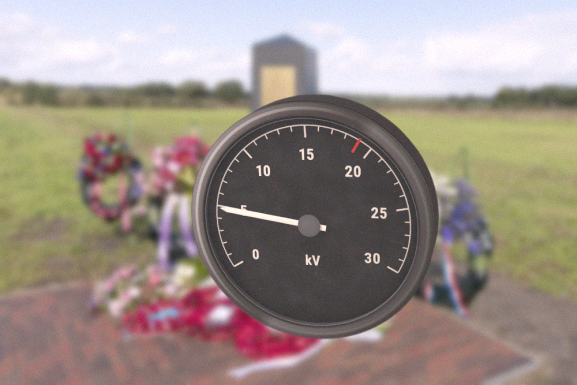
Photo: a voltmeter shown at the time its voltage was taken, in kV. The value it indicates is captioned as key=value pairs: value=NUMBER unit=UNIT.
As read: value=5 unit=kV
